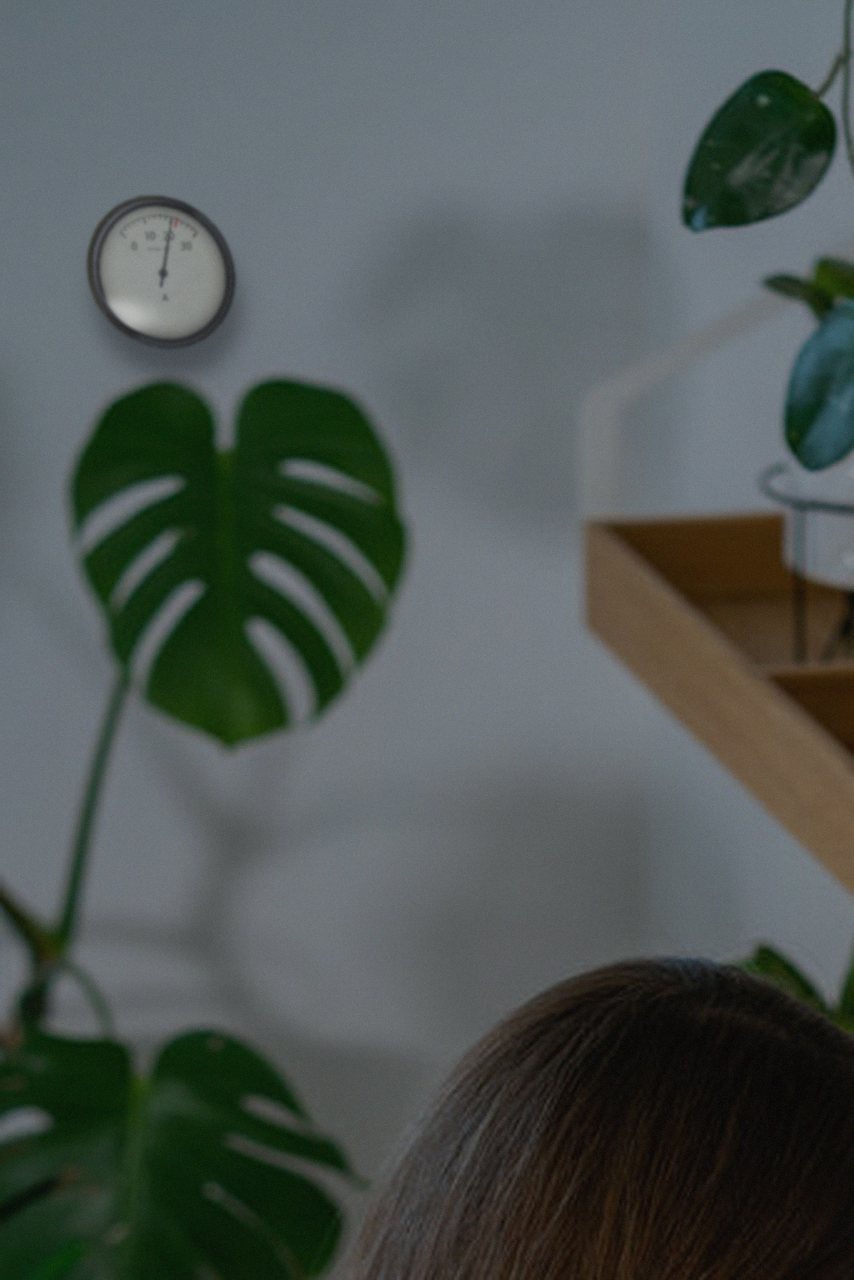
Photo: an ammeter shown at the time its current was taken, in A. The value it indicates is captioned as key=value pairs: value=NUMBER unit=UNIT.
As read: value=20 unit=A
